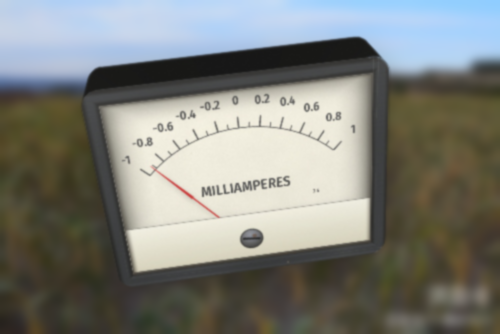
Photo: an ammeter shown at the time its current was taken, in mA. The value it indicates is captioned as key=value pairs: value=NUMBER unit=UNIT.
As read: value=-0.9 unit=mA
